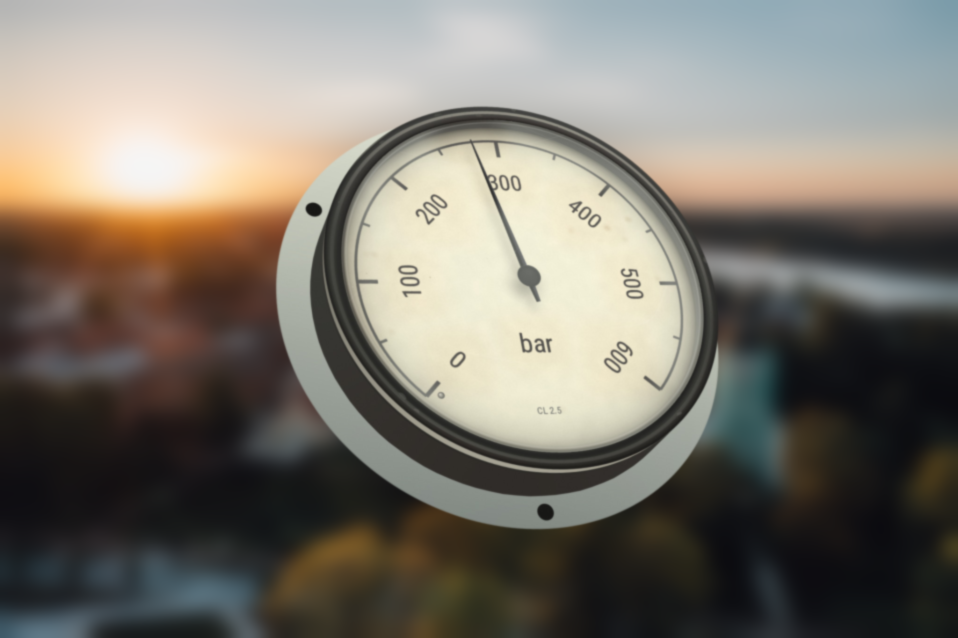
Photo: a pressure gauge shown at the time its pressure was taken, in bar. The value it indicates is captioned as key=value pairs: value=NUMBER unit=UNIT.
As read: value=275 unit=bar
